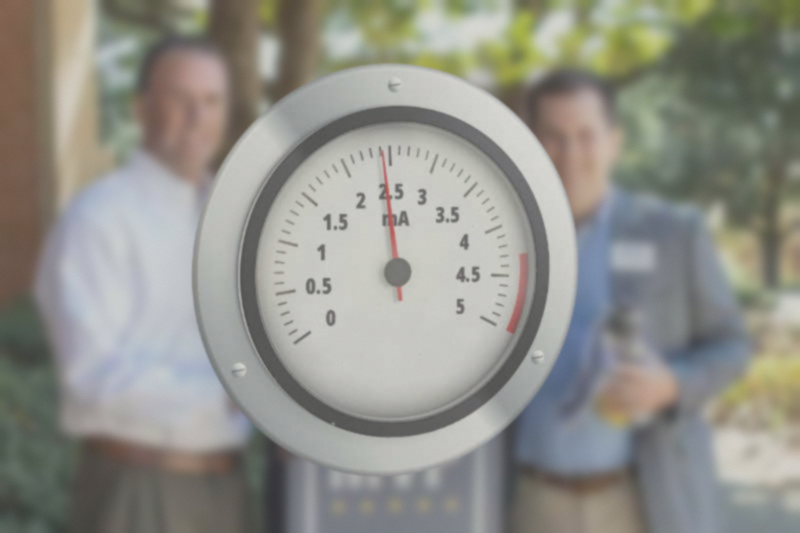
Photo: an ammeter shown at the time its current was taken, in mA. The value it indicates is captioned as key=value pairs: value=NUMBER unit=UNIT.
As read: value=2.4 unit=mA
